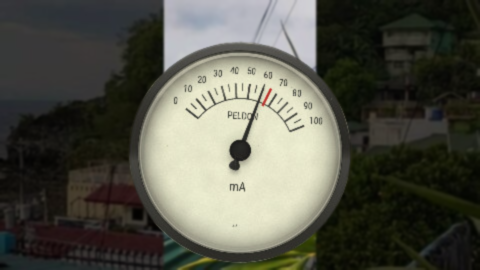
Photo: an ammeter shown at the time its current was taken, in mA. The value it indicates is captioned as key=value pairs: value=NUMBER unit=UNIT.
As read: value=60 unit=mA
